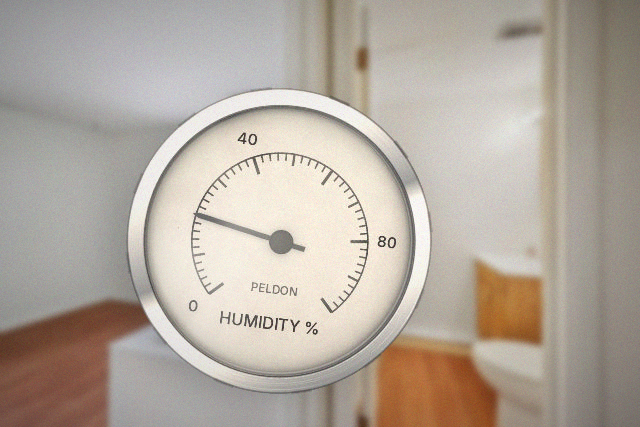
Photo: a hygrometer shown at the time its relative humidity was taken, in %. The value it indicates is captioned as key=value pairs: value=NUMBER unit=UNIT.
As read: value=20 unit=%
